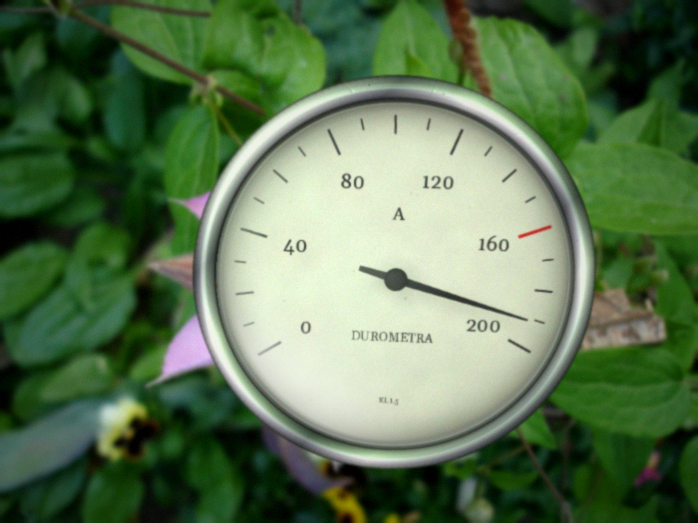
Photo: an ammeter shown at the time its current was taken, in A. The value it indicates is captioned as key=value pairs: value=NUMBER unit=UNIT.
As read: value=190 unit=A
